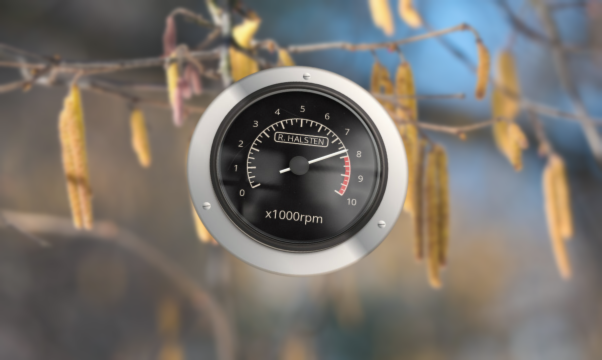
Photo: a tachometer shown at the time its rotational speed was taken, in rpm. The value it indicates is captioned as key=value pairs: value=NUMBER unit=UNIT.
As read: value=7750 unit=rpm
